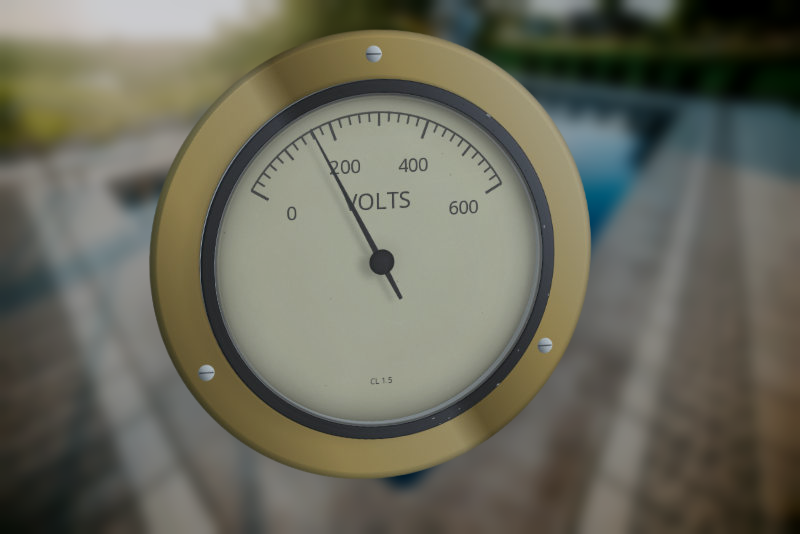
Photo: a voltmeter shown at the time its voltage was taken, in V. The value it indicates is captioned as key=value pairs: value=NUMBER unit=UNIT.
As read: value=160 unit=V
